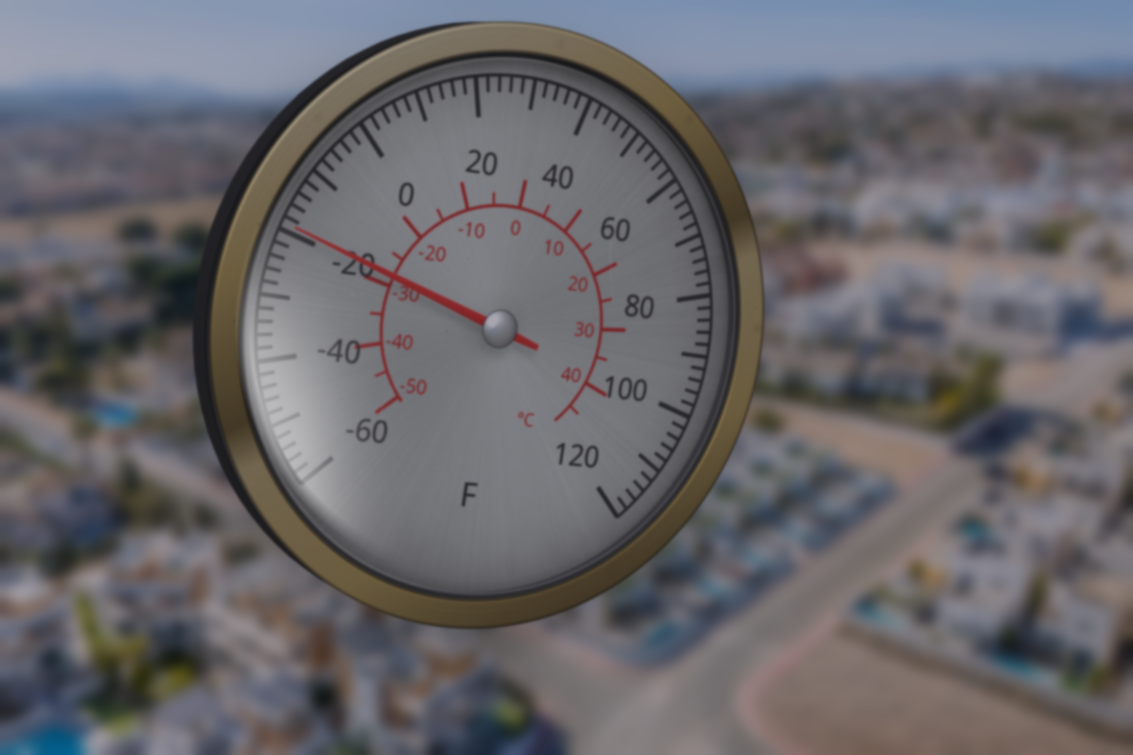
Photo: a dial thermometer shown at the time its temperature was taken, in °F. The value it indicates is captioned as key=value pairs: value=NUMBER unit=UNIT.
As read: value=-19 unit=°F
